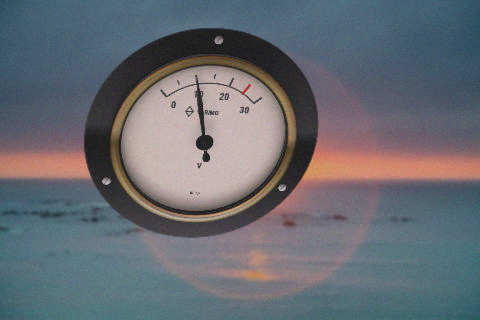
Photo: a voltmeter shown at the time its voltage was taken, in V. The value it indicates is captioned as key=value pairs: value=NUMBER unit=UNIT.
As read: value=10 unit=V
